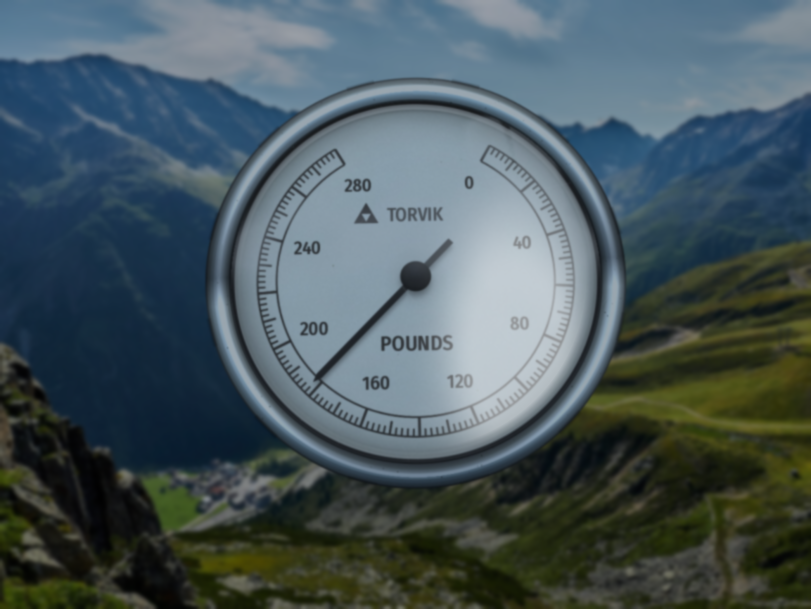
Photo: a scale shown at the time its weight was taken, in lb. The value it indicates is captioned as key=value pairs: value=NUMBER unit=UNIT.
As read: value=182 unit=lb
